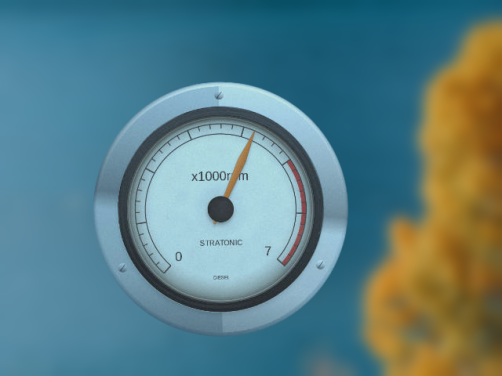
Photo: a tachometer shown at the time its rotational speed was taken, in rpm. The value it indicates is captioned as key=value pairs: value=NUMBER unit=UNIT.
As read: value=4200 unit=rpm
